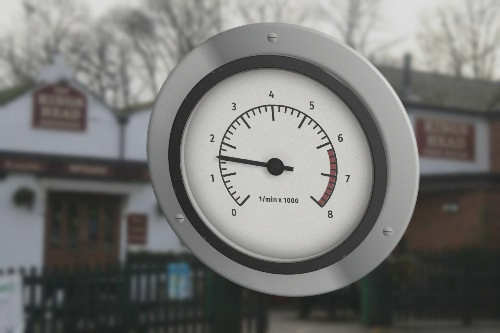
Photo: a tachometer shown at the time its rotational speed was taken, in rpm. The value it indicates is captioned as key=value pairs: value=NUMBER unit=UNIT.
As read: value=1600 unit=rpm
